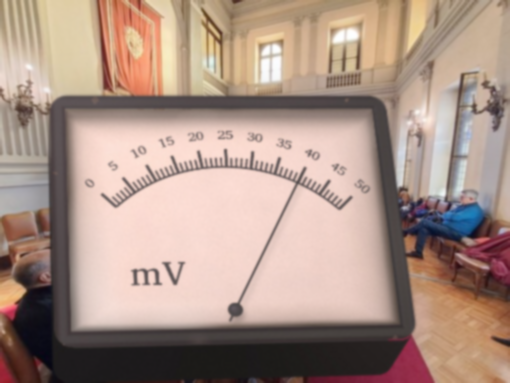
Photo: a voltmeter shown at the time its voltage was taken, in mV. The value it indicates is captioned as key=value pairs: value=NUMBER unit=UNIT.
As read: value=40 unit=mV
